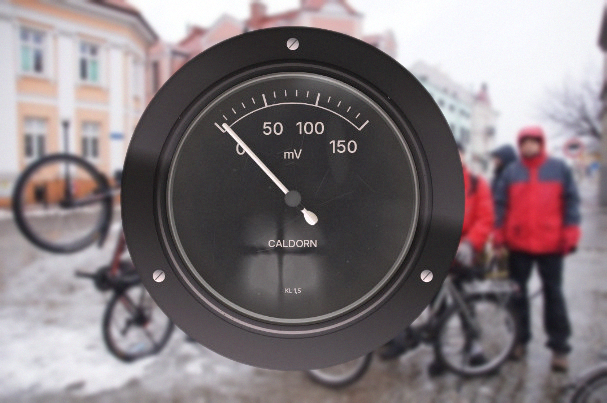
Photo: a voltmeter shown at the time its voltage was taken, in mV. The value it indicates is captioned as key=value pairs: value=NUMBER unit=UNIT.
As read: value=5 unit=mV
